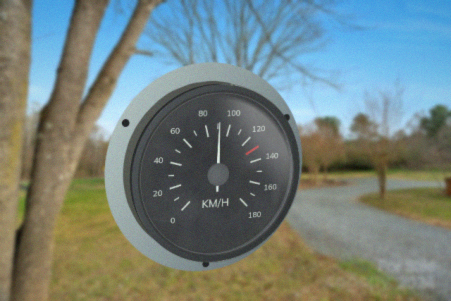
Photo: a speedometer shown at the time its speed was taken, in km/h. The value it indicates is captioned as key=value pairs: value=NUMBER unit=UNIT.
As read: value=90 unit=km/h
